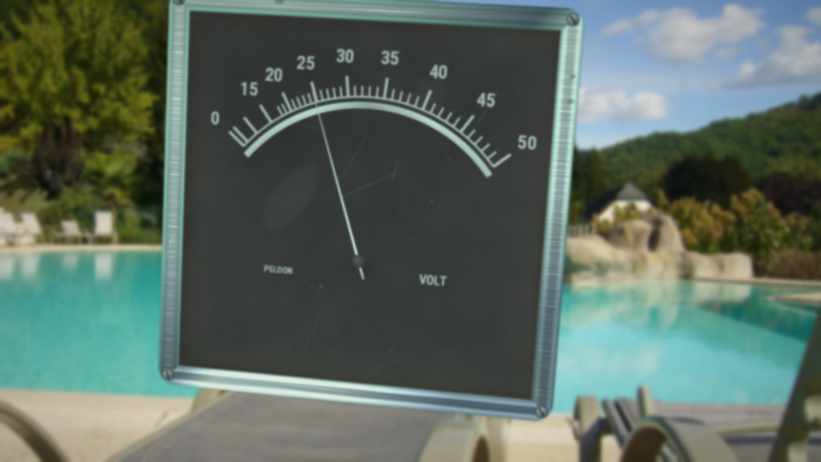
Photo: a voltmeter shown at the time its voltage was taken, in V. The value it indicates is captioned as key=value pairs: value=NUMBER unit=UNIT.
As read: value=25 unit=V
